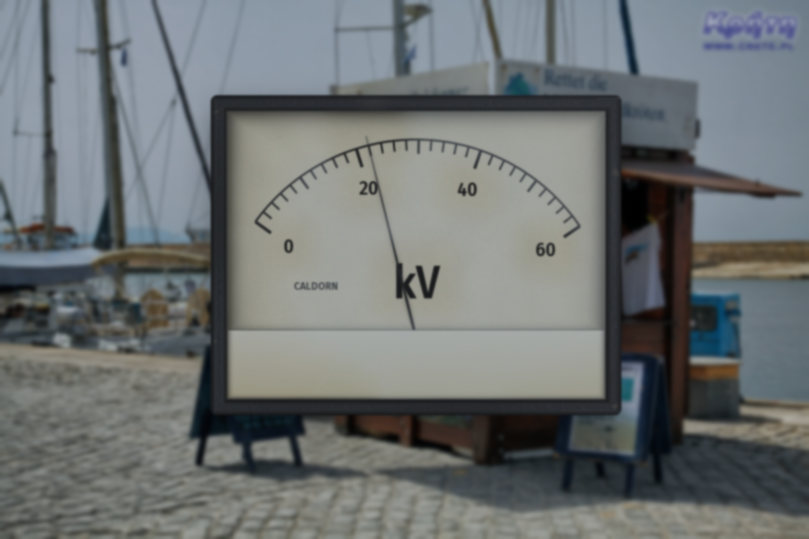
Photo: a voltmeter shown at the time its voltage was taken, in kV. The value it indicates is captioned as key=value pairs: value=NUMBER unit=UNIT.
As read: value=22 unit=kV
